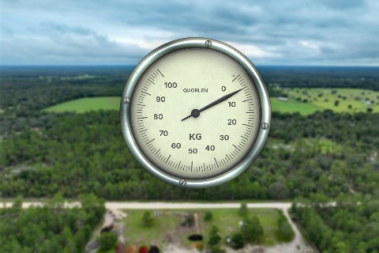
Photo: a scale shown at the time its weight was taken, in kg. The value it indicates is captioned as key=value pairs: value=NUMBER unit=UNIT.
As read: value=5 unit=kg
